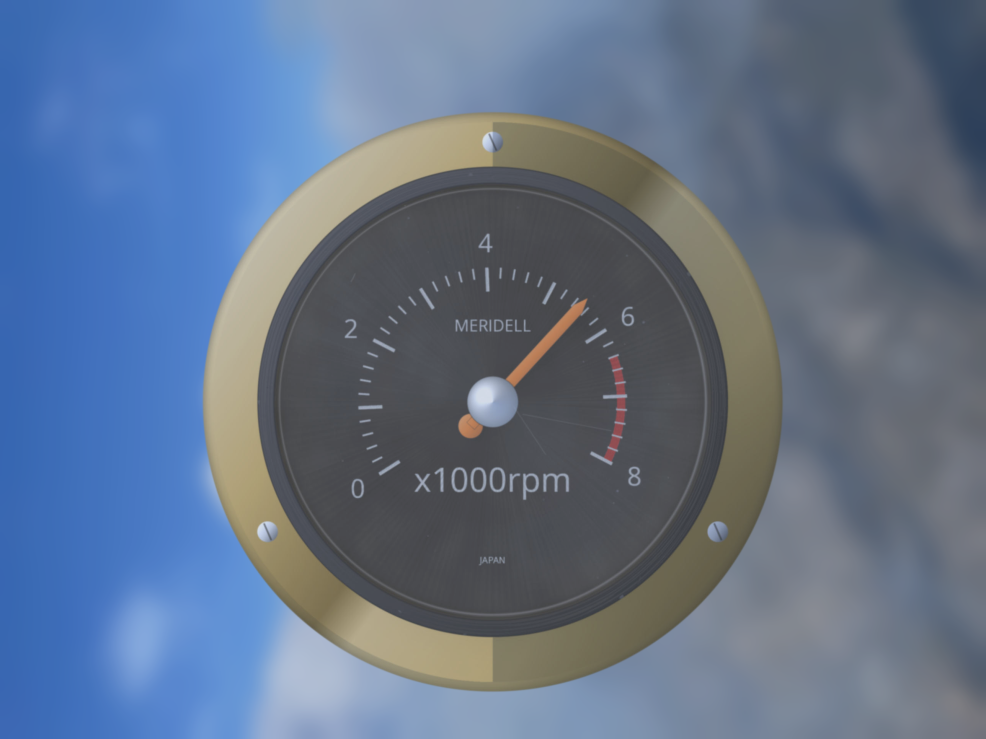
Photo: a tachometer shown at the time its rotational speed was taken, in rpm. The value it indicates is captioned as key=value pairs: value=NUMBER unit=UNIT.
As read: value=5500 unit=rpm
